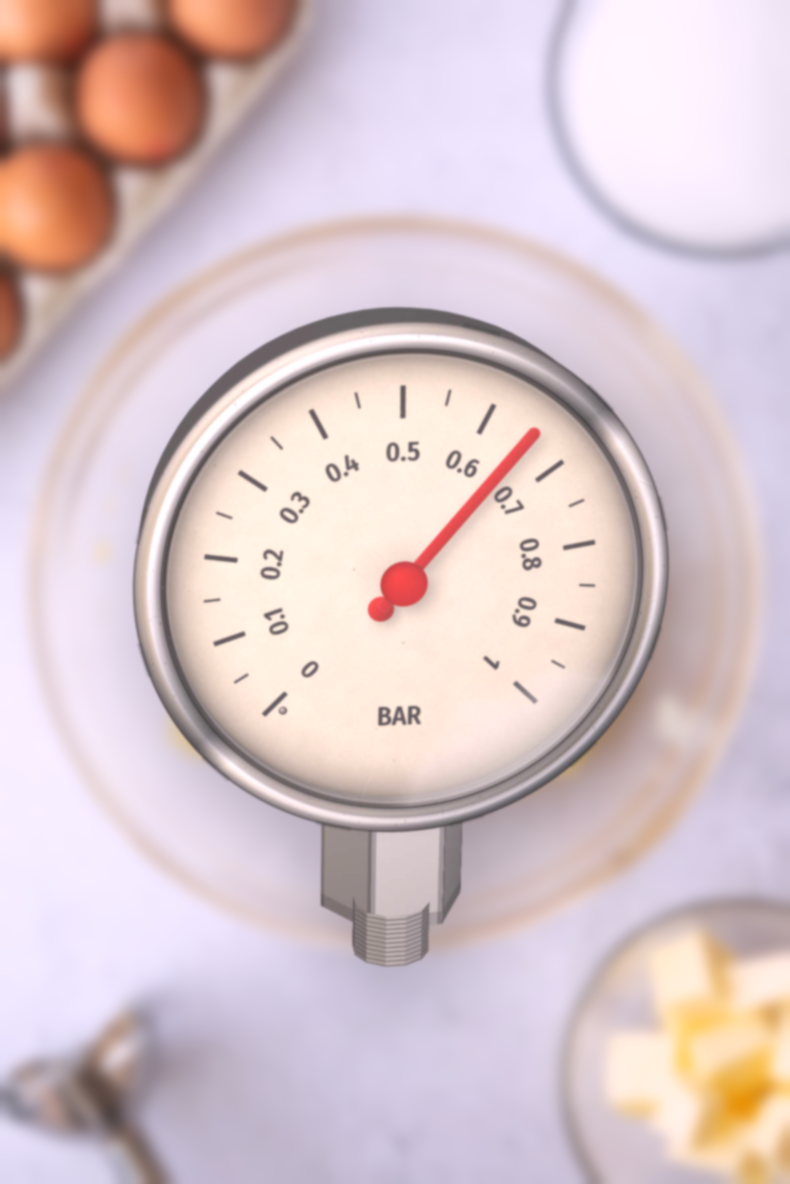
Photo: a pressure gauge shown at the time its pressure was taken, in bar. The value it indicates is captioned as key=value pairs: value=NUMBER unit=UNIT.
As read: value=0.65 unit=bar
